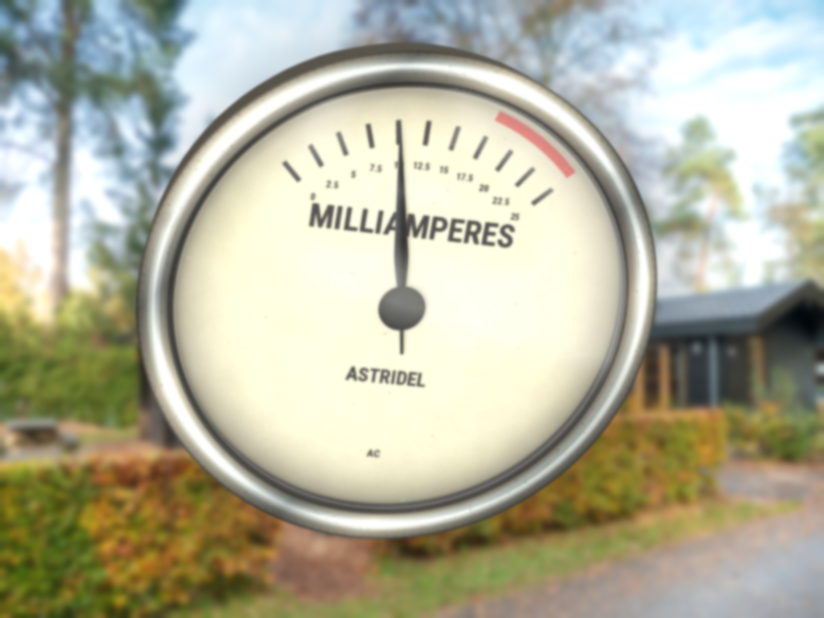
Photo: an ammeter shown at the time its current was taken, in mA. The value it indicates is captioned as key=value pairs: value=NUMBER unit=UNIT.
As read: value=10 unit=mA
